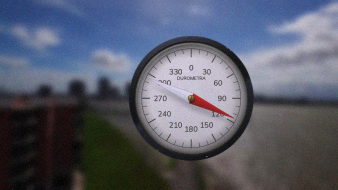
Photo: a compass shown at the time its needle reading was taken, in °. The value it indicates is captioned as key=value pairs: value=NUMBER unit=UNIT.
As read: value=115 unit=°
